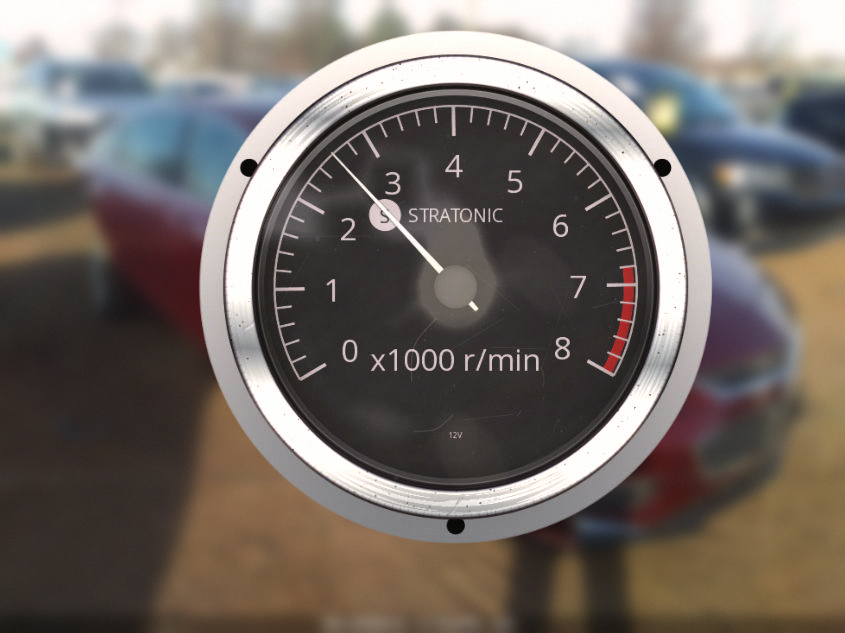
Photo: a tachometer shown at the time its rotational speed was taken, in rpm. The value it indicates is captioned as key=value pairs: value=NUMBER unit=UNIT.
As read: value=2600 unit=rpm
